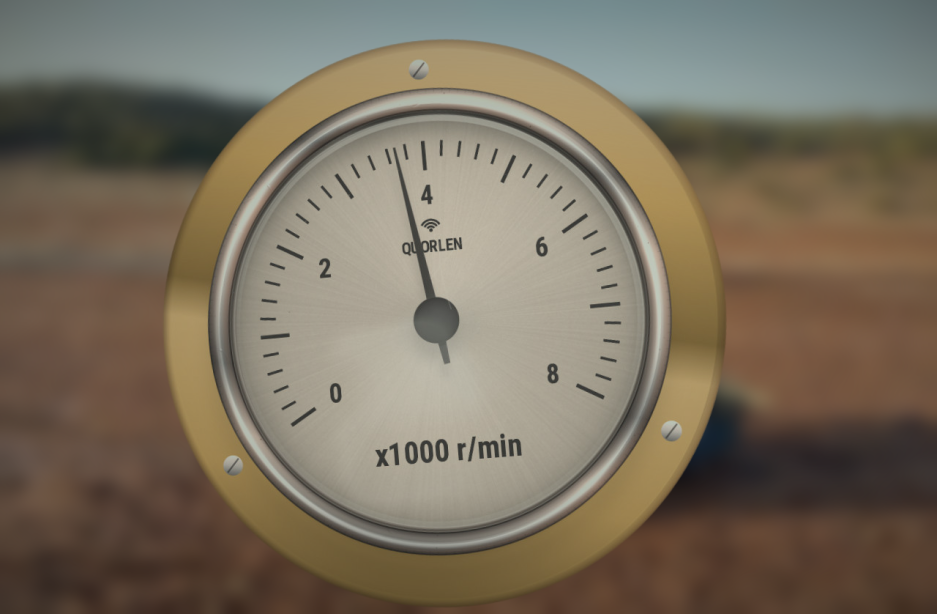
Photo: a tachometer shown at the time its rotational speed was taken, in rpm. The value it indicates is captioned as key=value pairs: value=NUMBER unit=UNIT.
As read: value=3700 unit=rpm
